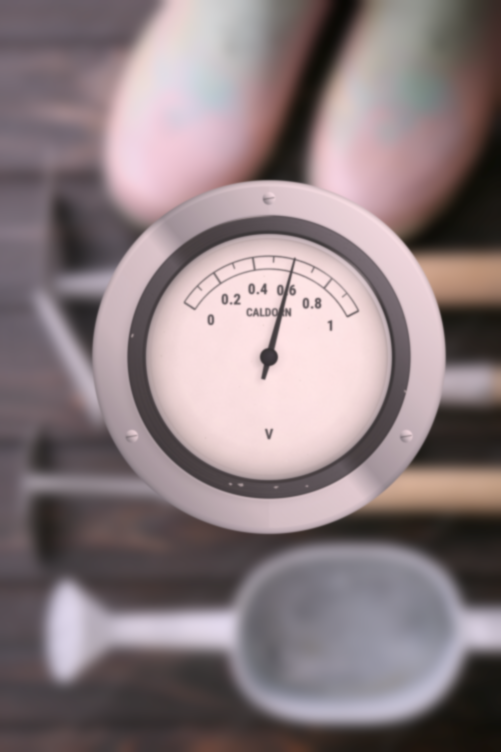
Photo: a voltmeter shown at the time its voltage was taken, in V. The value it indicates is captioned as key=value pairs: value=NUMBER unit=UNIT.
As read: value=0.6 unit=V
